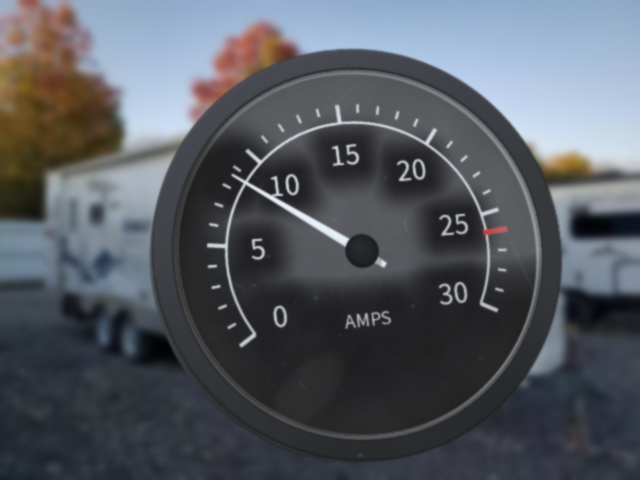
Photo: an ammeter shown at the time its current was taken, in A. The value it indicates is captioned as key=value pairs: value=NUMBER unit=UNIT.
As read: value=8.5 unit=A
